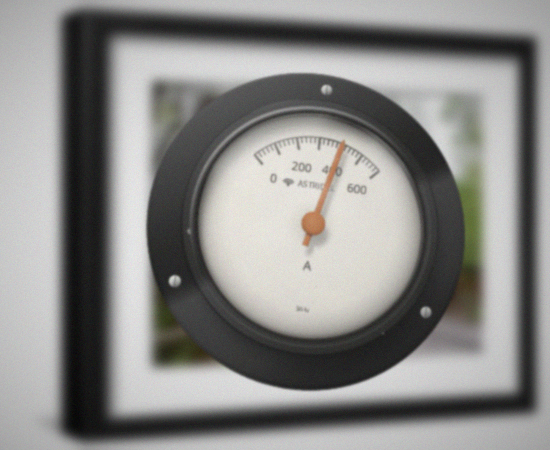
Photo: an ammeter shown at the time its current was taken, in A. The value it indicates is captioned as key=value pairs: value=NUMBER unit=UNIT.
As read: value=400 unit=A
